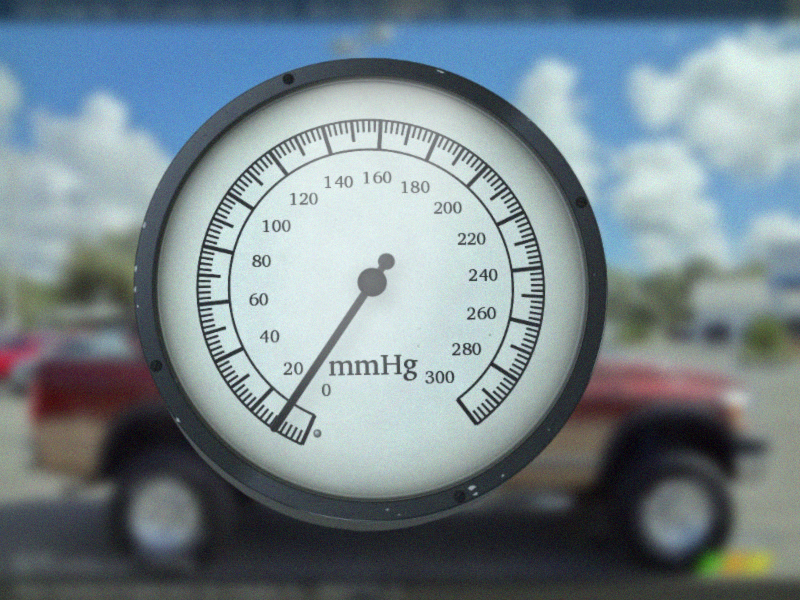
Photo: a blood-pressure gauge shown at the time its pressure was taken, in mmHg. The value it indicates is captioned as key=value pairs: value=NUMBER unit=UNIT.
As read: value=10 unit=mmHg
